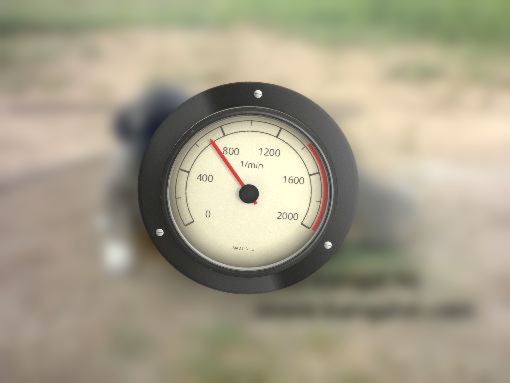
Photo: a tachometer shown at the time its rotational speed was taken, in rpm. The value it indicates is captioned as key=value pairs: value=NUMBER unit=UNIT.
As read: value=700 unit=rpm
